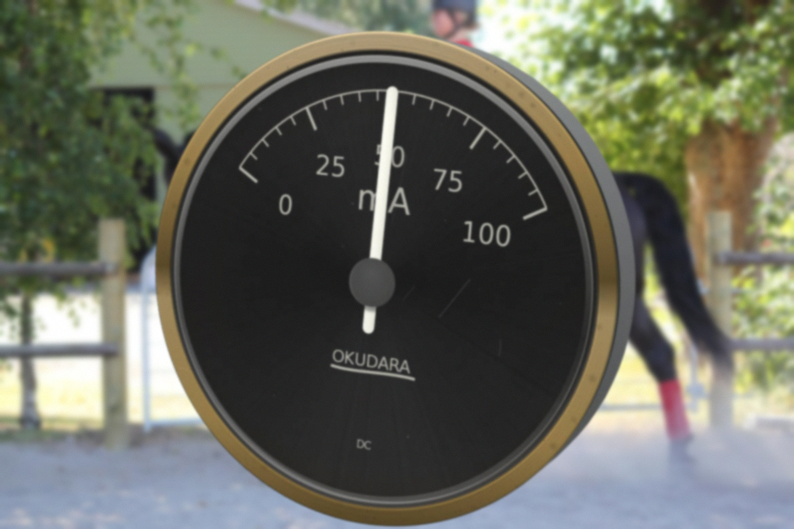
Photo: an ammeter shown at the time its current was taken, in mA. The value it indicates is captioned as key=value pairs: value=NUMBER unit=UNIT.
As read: value=50 unit=mA
